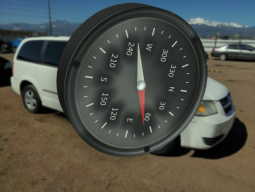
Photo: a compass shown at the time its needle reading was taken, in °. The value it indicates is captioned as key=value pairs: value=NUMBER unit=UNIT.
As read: value=70 unit=°
